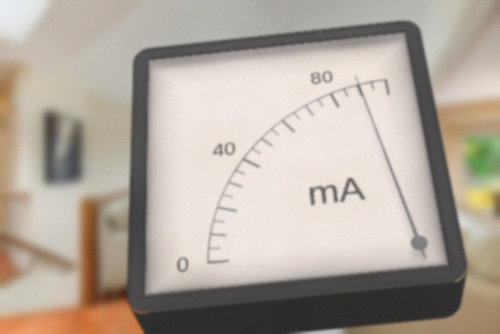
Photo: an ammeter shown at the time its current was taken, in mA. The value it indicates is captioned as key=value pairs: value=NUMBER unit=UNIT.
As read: value=90 unit=mA
